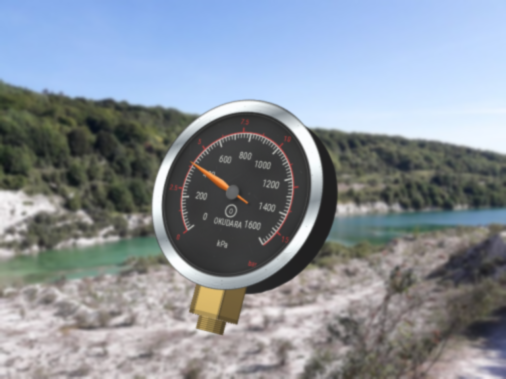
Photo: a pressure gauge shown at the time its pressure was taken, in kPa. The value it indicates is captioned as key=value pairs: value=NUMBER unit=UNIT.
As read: value=400 unit=kPa
